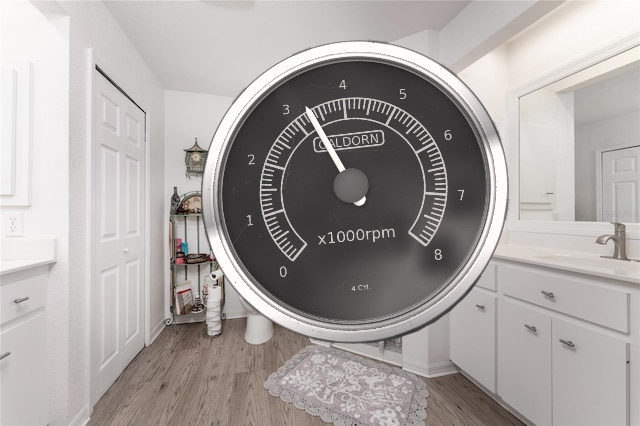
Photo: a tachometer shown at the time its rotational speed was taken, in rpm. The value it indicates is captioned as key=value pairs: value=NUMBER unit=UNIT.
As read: value=3300 unit=rpm
